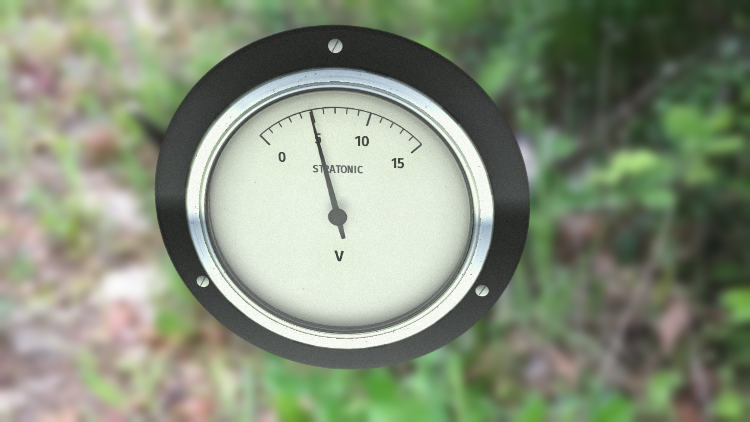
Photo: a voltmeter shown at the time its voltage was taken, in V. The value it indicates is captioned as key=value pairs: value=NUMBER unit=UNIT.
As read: value=5 unit=V
